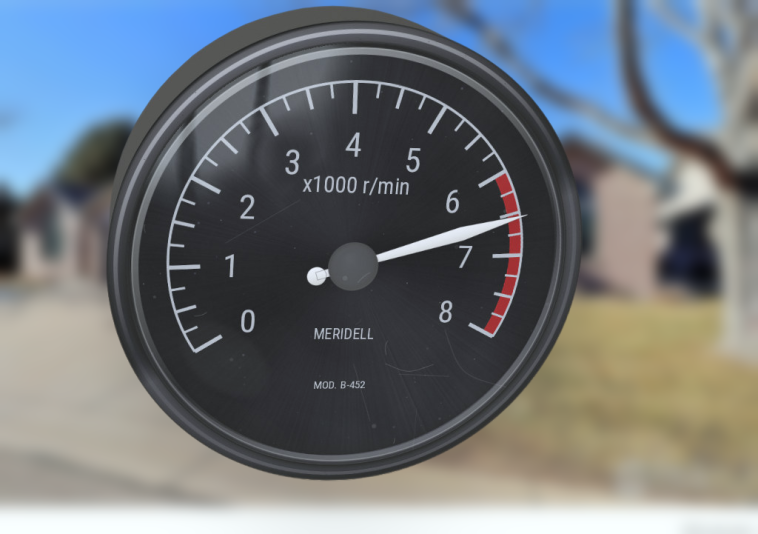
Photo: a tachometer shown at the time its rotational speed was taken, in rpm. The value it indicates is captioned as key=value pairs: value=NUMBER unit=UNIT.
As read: value=6500 unit=rpm
